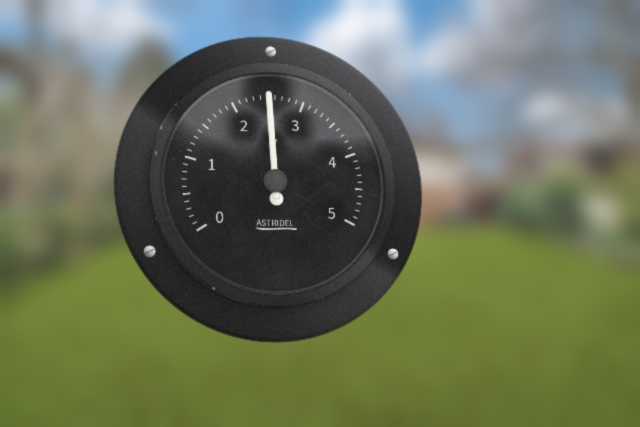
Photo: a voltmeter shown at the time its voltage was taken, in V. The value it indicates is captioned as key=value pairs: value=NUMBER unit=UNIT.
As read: value=2.5 unit=V
